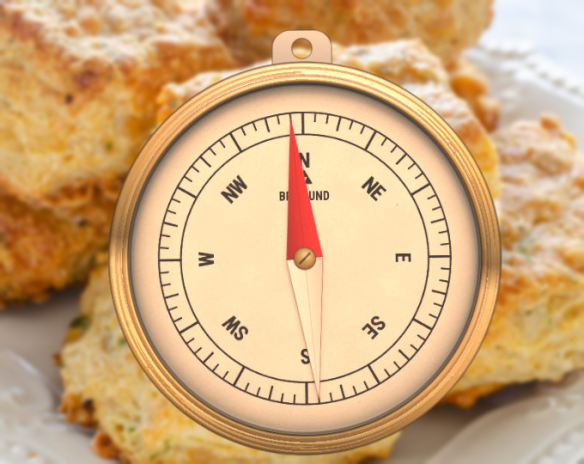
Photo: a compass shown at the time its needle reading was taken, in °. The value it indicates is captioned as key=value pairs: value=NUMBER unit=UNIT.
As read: value=355 unit=°
